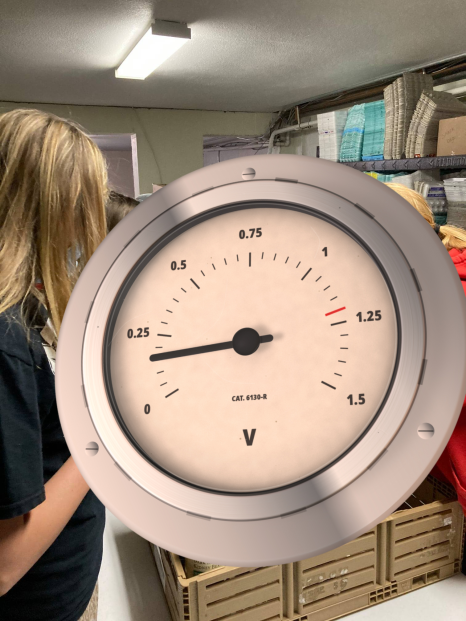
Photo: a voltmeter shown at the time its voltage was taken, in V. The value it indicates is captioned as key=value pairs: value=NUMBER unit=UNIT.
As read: value=0.15 unit=V
